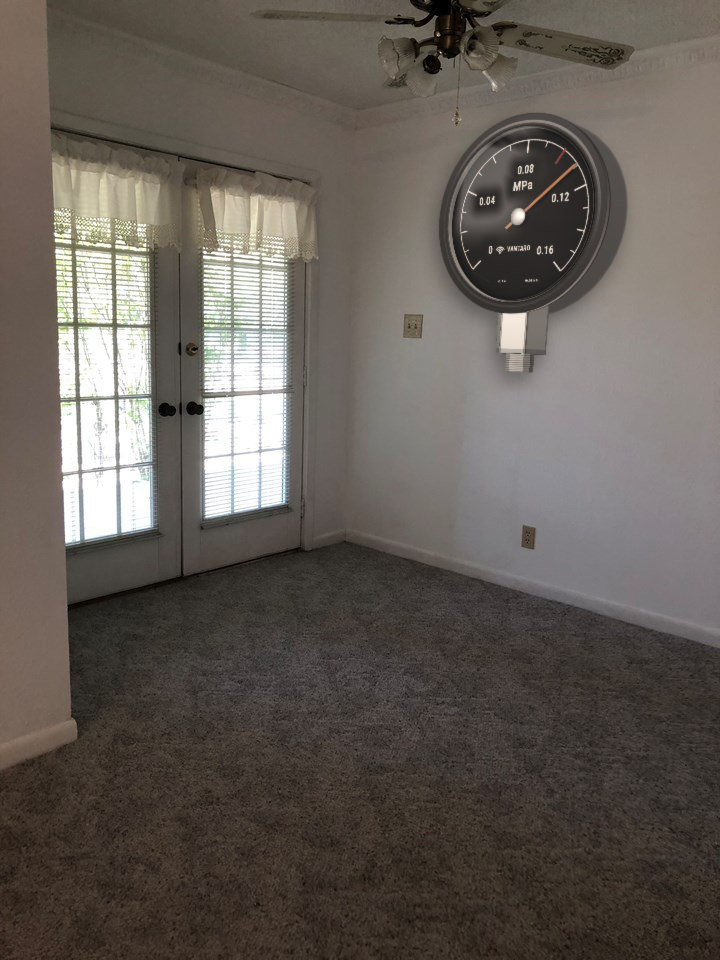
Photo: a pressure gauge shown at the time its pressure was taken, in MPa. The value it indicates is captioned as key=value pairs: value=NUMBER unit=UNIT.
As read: value=0.11 unit=MPa
